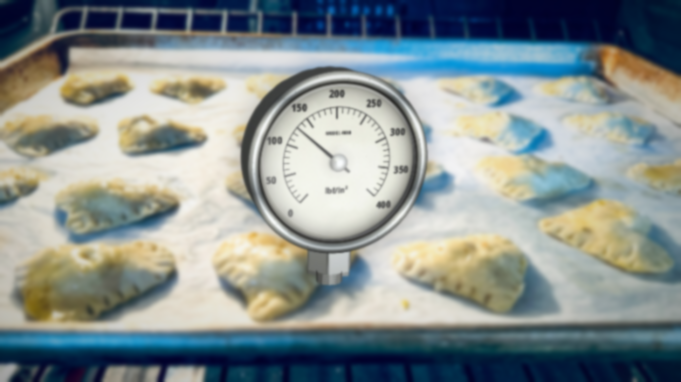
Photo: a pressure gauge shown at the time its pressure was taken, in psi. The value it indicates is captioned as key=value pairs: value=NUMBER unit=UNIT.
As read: value=130 unit=psi
